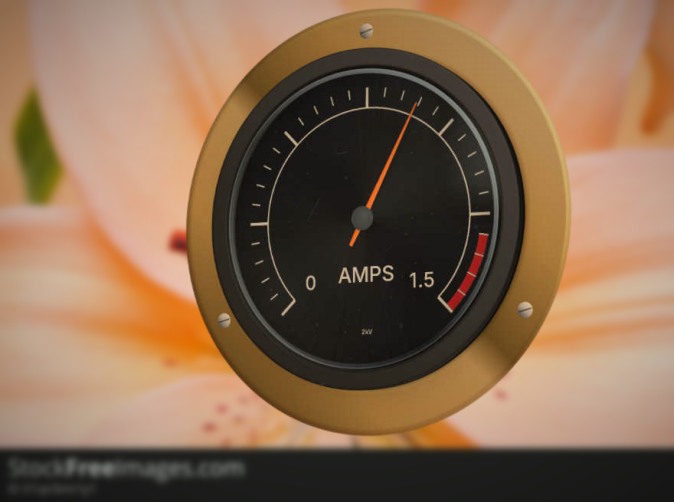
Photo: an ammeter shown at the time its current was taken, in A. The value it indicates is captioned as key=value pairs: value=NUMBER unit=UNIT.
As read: value=0.9 unit=A
